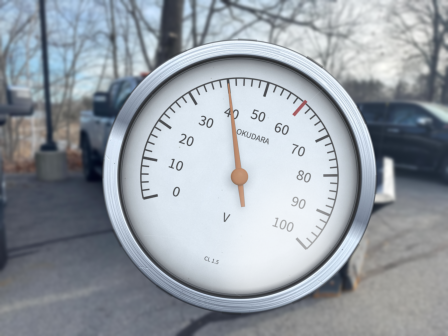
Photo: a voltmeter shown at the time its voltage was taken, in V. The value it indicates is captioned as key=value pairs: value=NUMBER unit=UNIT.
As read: value=40 unit=V
